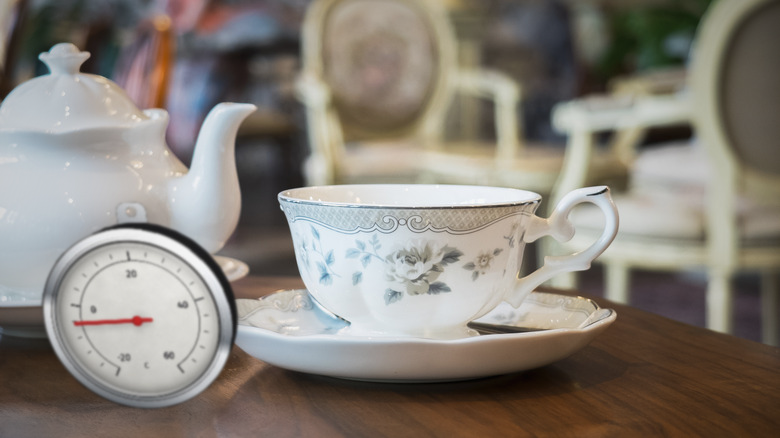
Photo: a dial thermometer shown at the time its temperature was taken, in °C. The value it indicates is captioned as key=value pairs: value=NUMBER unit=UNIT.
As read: value=-4 unit=°C
